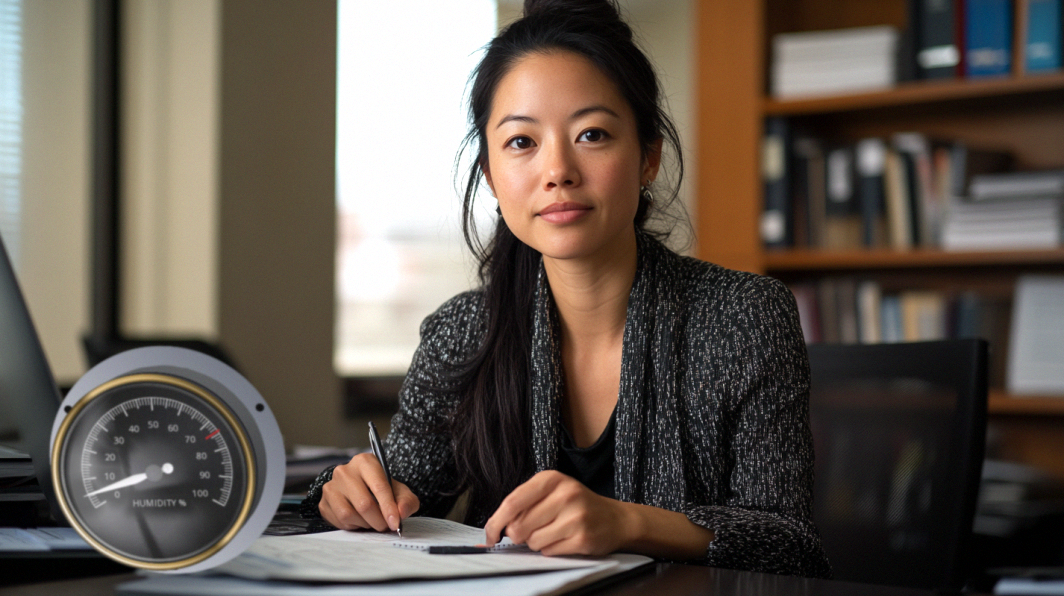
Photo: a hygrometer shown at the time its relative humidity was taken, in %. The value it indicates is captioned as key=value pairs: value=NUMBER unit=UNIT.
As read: value=5 unit=%
